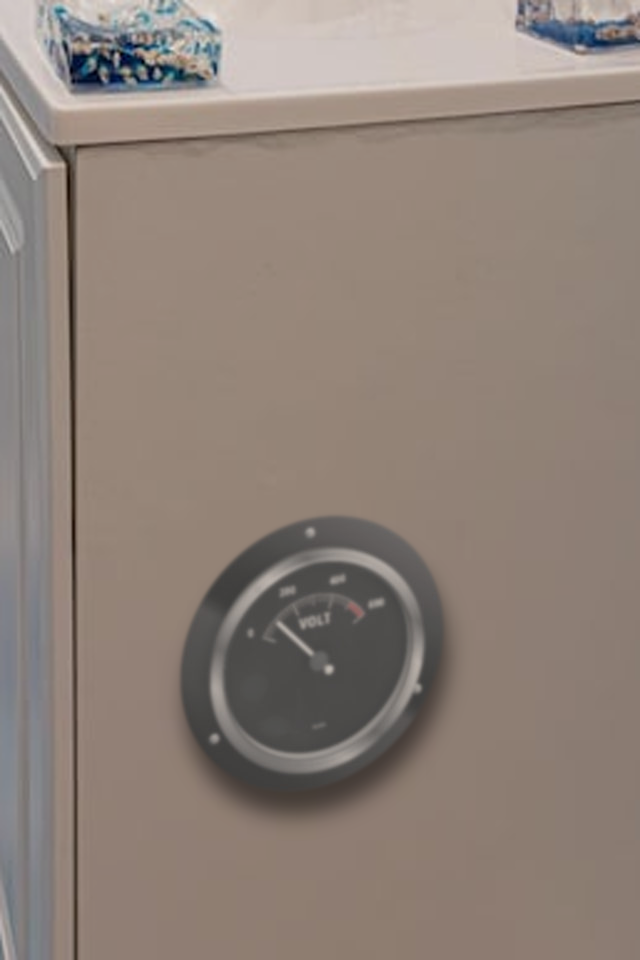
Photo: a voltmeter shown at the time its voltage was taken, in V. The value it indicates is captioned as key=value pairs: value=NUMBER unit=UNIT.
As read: value=100 unit=V
